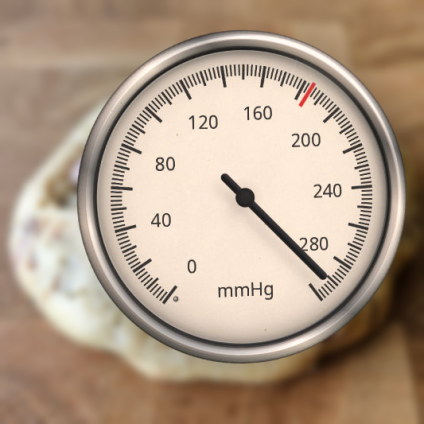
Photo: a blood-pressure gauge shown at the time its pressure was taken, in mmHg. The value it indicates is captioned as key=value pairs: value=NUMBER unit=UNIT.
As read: value=292 unit=mmHg
